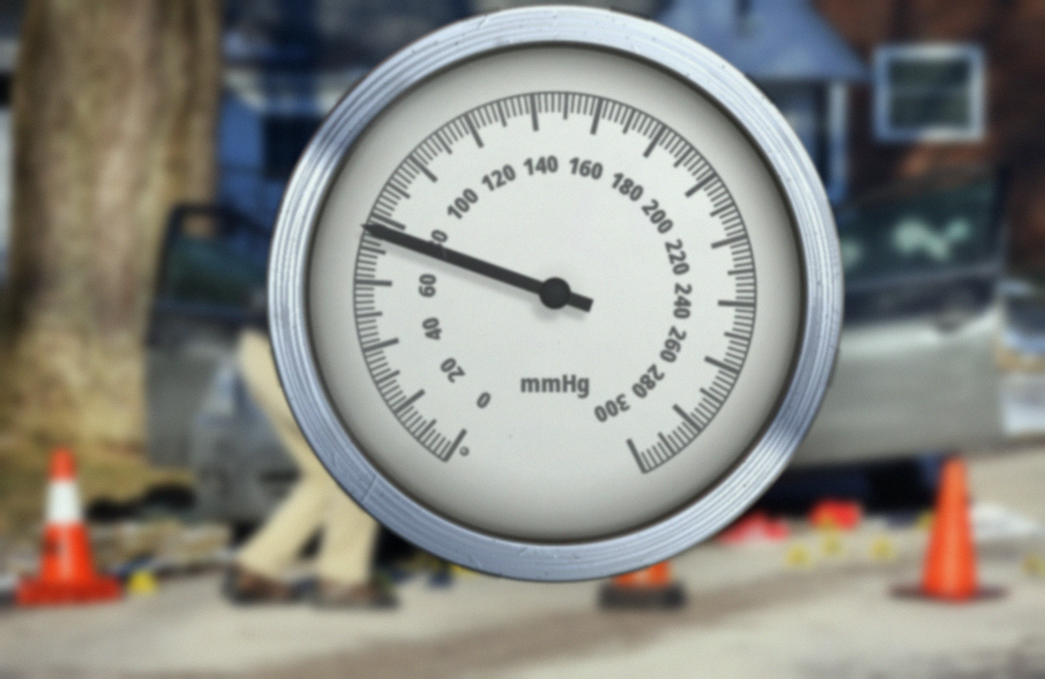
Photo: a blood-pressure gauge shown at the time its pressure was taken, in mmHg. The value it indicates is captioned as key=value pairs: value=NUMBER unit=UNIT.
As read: value=76 unit=mmHg
